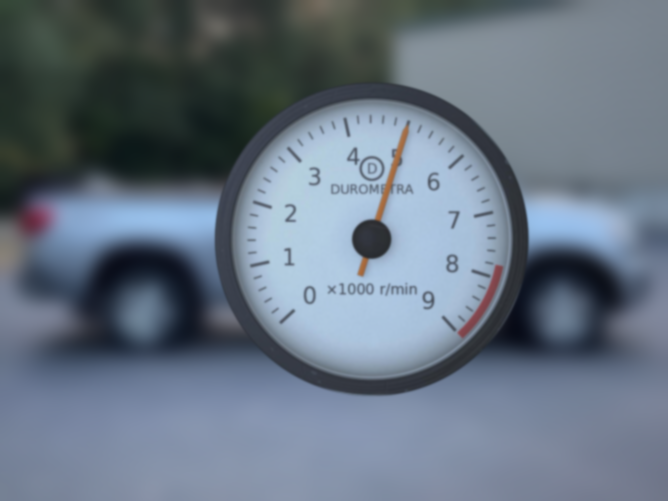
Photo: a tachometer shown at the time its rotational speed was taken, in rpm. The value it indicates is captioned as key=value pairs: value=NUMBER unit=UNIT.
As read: value=5000 unit=rpm
